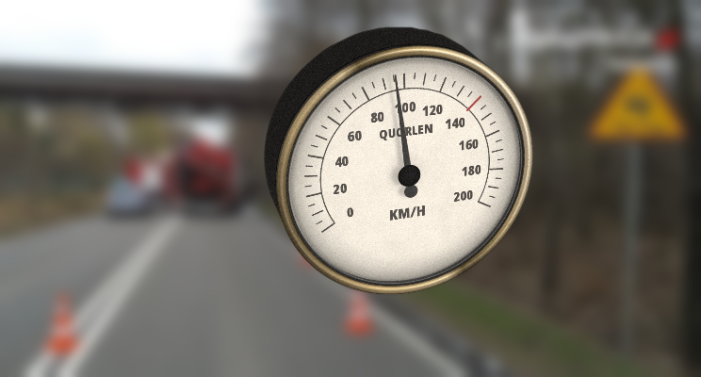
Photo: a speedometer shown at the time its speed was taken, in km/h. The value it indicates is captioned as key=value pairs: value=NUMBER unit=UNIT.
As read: value=95 unit=km/h
